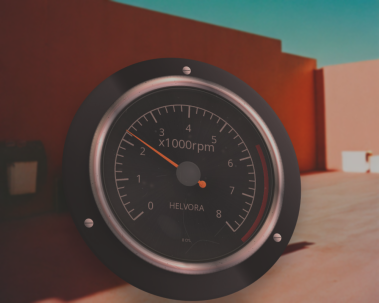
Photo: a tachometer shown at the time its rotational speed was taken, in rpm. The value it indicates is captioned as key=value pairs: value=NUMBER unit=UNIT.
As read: value=2200 unit=rpm
